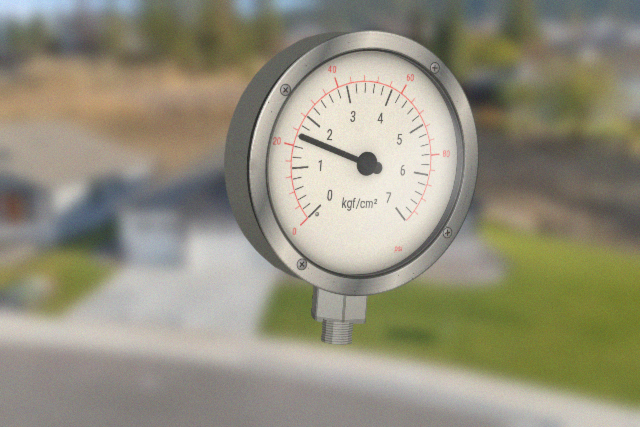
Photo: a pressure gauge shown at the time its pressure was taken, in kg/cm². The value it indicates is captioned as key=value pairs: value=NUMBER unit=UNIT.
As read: value=1.6 unit=kg/cm²
